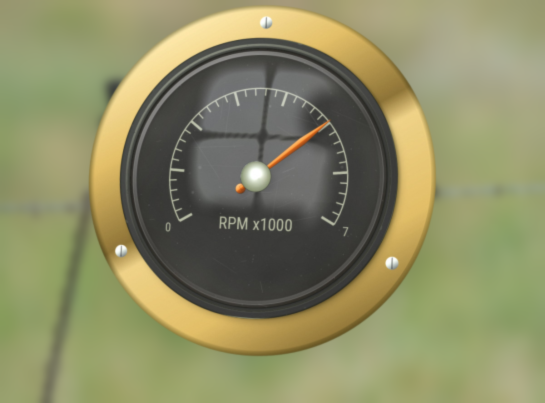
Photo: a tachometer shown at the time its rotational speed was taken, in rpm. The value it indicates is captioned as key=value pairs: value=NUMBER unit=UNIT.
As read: value=5000 unit=rpm
